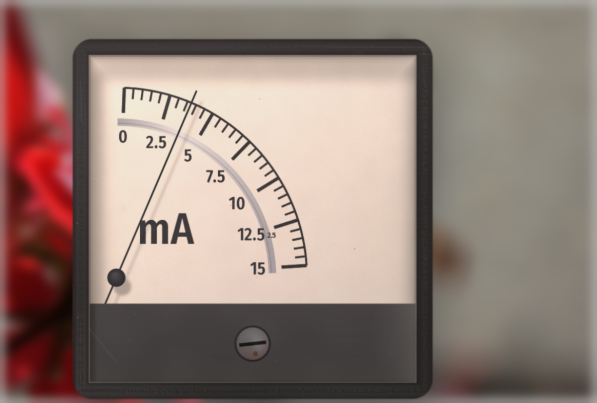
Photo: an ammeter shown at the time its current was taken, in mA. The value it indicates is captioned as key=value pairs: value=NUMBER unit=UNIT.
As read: value=3.75 unit=mA
